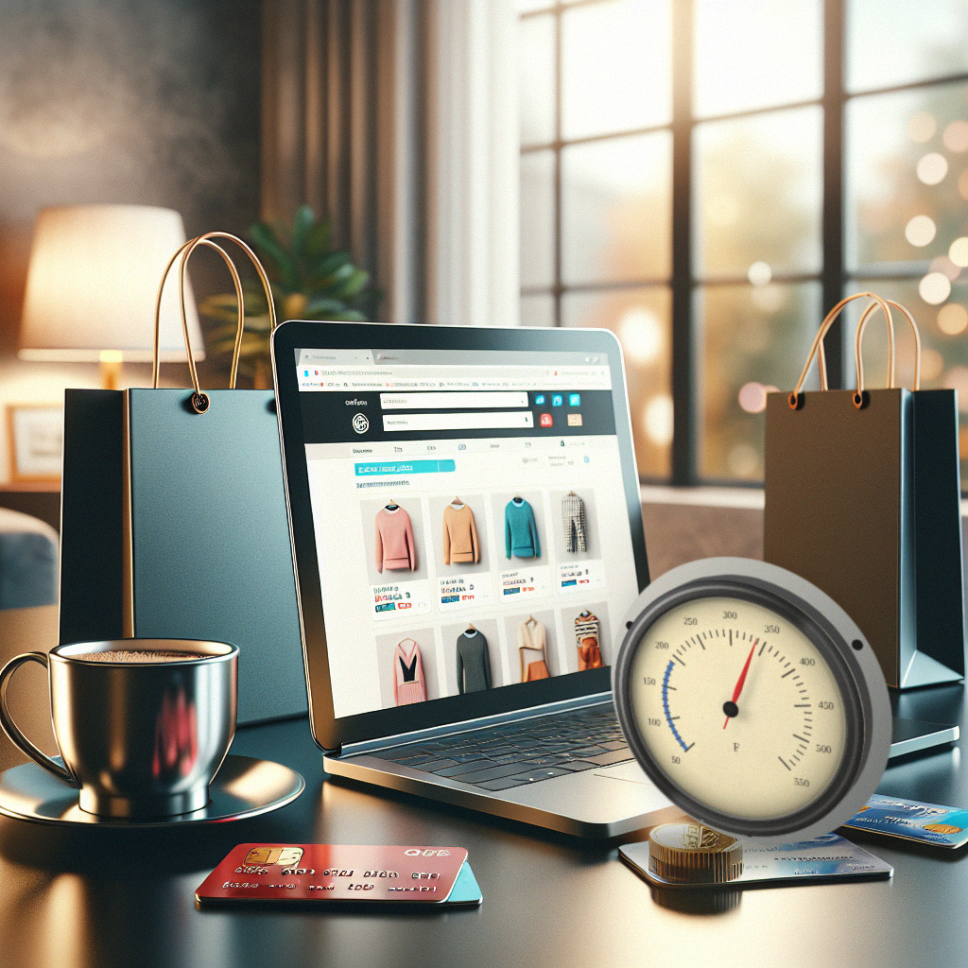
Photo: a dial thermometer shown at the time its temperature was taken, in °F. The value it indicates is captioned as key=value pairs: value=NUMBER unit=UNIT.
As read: value=340 unit=°F
